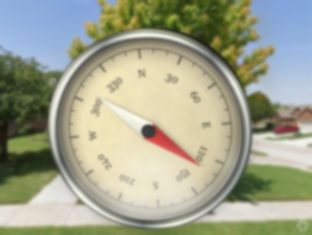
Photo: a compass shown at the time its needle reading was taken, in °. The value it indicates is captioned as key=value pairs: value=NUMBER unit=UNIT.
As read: value=130 unit=°
